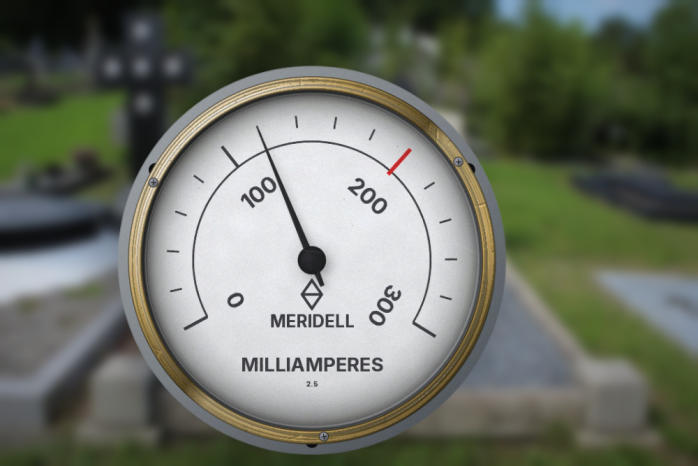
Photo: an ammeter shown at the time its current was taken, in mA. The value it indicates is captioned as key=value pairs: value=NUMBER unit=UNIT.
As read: value=120 unit=mA
